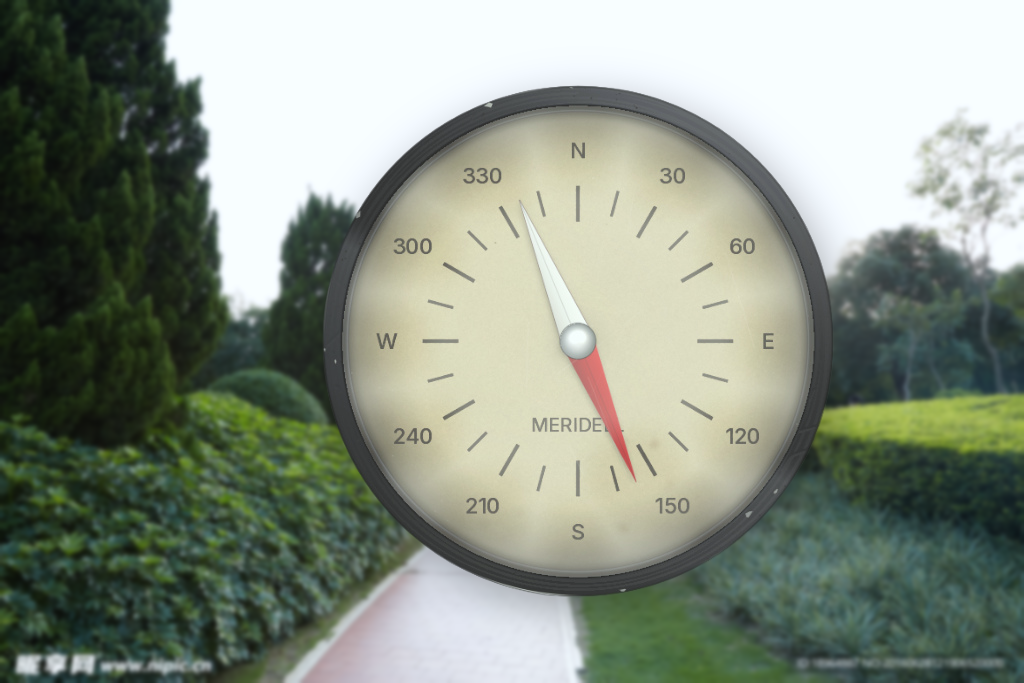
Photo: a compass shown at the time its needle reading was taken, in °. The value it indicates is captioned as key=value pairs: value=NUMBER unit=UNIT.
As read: value=157.5 unit=°
